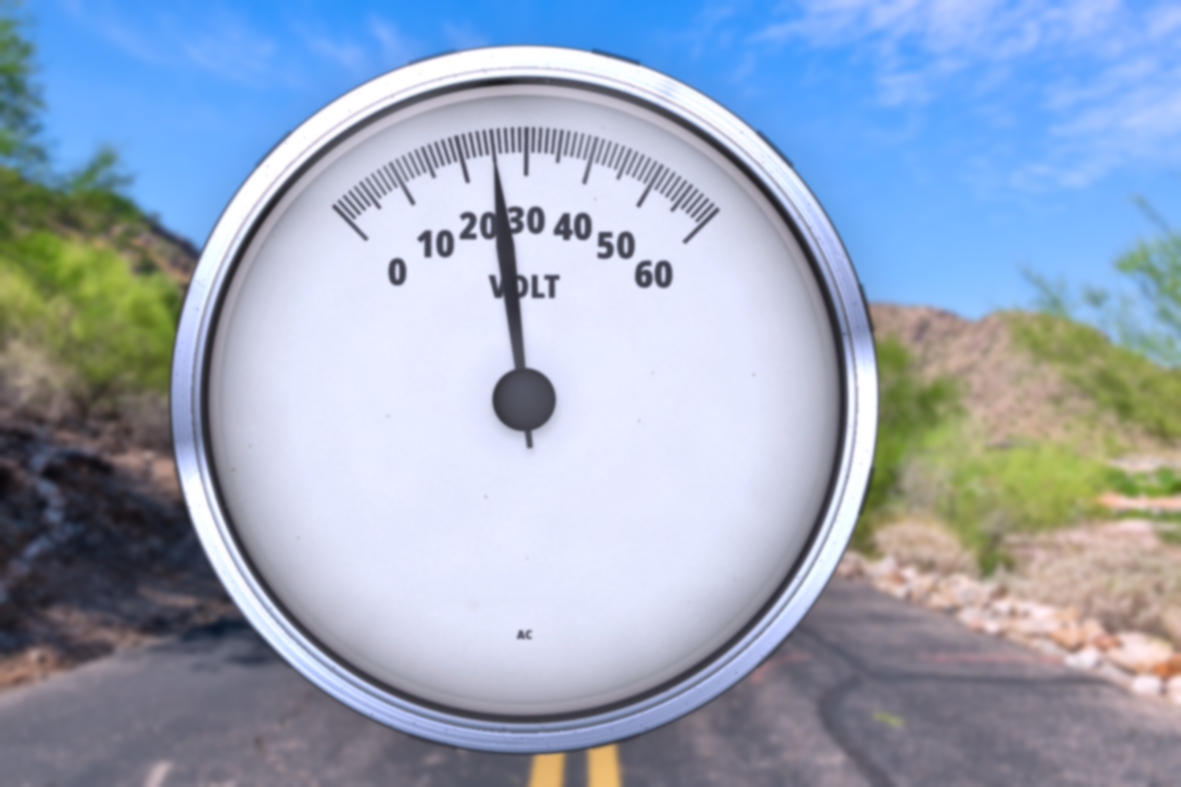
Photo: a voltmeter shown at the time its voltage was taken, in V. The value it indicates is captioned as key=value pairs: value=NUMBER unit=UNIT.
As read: value=25 unit=V
